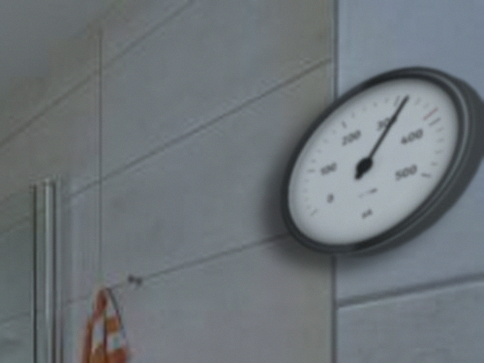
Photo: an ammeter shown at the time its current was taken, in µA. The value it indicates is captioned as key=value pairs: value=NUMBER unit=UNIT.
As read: value=320 unit=µA
